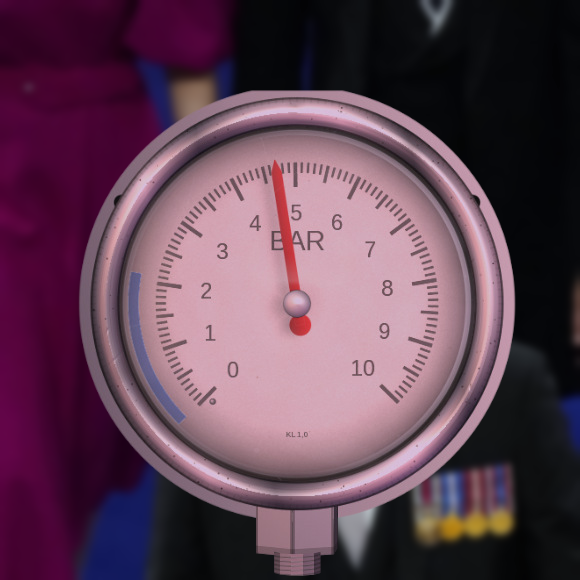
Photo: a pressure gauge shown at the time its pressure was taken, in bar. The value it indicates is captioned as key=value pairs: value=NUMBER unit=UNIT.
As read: value=4.7 unit=bar
